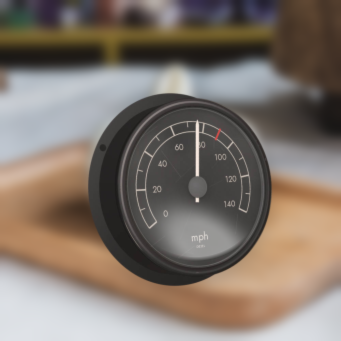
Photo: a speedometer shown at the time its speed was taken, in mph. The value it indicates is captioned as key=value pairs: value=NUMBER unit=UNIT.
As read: value=75 unit=mph
